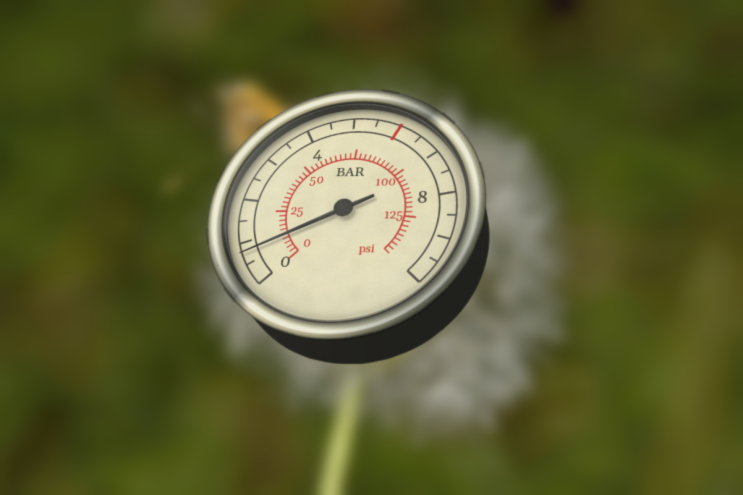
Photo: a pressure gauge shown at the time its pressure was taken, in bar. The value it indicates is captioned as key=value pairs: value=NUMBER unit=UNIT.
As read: value=0.75 unit=bar
